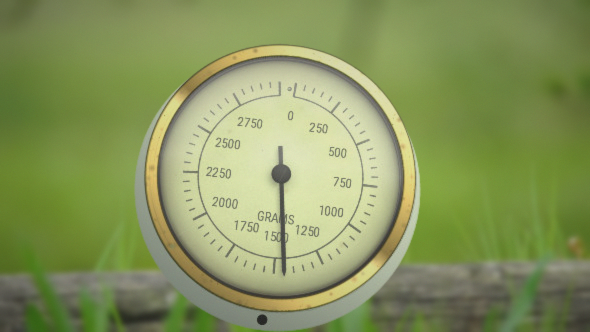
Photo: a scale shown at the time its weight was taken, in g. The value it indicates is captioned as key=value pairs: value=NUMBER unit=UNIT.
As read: value=1450 unit=g
